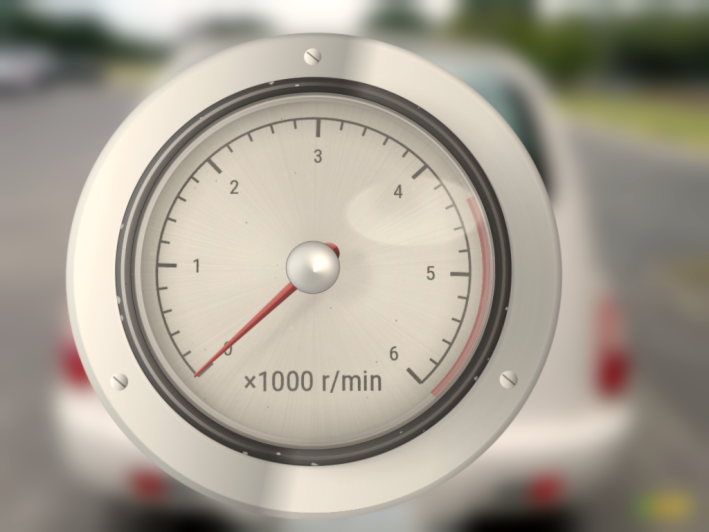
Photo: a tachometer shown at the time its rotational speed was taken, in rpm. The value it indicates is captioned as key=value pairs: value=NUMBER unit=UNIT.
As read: value=0 unit=rpm
